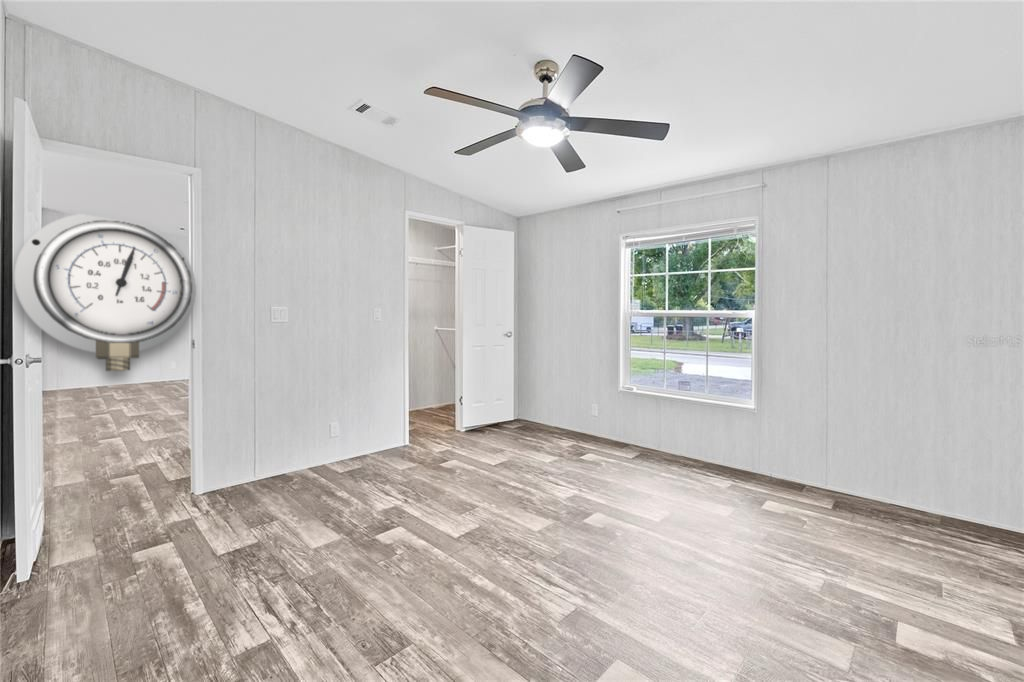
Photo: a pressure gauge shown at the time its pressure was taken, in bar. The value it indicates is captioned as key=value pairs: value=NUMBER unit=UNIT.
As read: value=0.9 unit=bar
